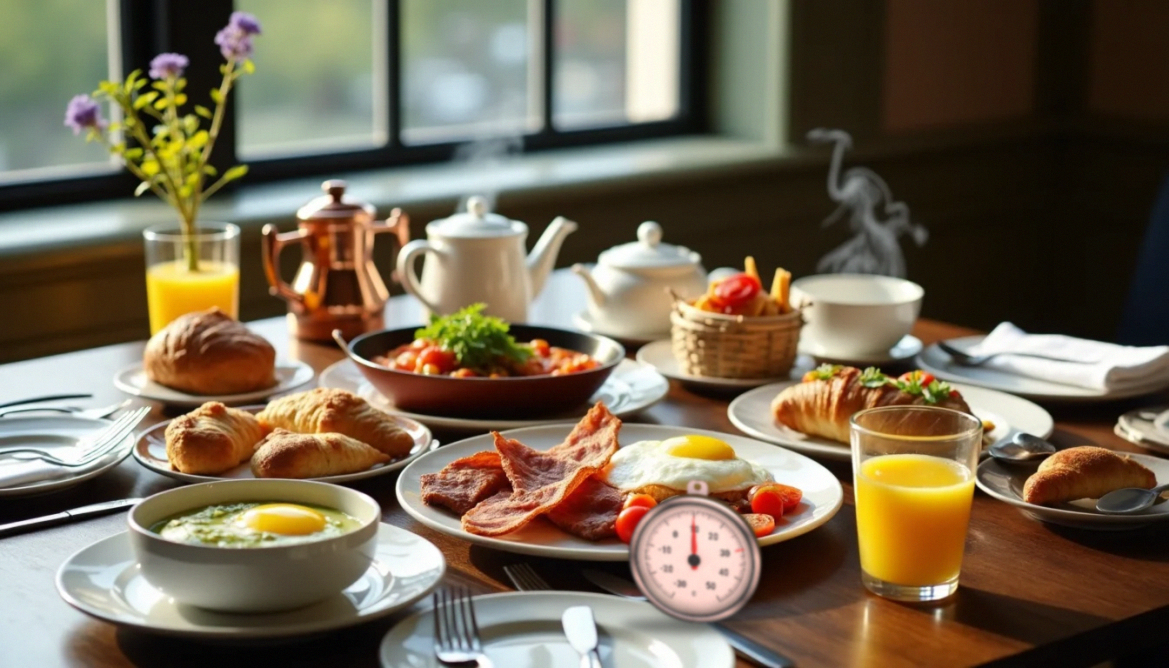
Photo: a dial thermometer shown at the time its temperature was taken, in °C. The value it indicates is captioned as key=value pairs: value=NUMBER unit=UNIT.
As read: value=10 unit=°C
